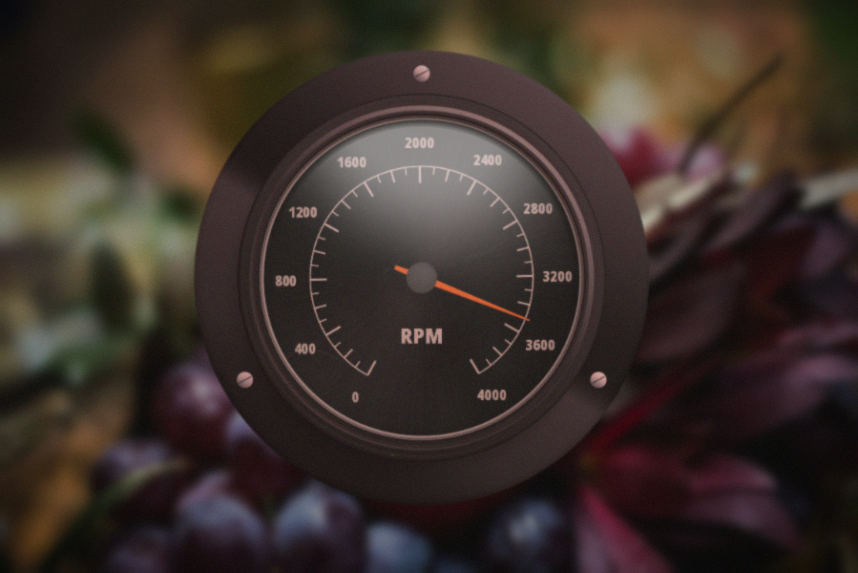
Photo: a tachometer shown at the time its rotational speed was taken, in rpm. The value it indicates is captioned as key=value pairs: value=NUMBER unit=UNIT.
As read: value=3500 unit=rpm
